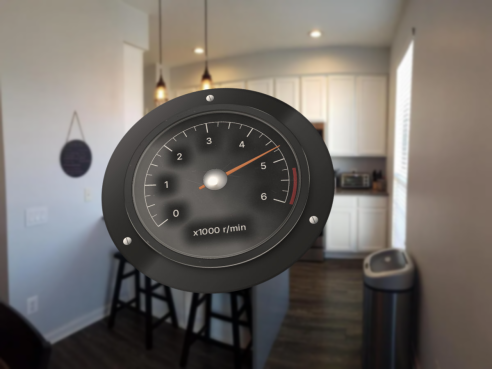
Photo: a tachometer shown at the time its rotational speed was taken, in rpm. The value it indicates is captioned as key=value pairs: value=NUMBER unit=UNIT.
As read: value=4750 unit=rpm
